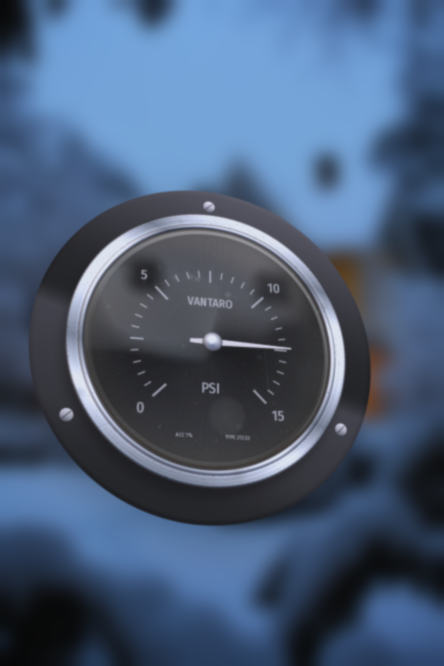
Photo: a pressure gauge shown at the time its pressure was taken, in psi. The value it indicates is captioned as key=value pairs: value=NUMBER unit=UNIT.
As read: value=12.5 unit=psi
